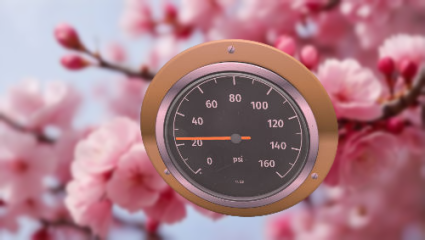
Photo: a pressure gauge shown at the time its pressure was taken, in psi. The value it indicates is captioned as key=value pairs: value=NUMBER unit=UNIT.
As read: value=25 unit=psi
